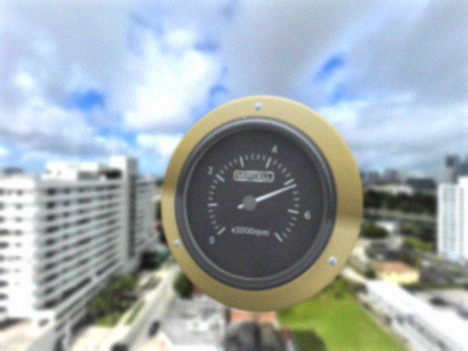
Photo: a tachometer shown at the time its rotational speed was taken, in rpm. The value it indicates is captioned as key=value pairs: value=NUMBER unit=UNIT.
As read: value=5200 unit=rpm
